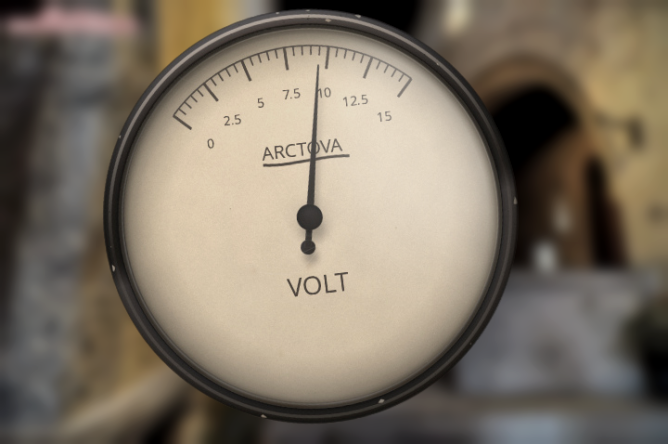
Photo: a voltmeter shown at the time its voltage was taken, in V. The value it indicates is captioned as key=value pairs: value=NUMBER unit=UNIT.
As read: value=9.5 unit=V
